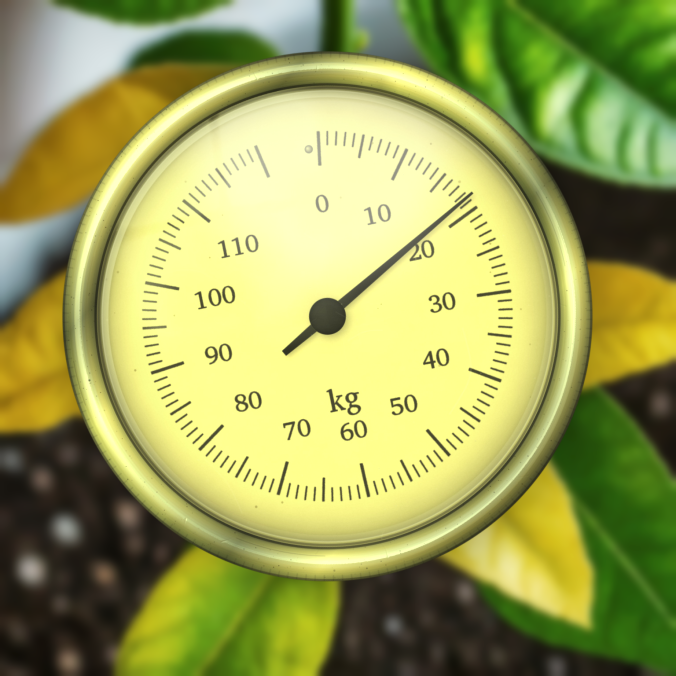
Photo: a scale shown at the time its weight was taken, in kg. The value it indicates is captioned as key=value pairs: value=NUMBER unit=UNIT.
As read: value=18.5 unit=kg
